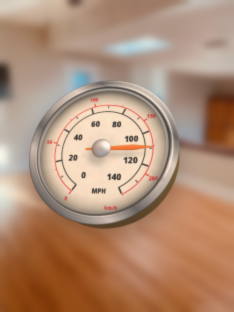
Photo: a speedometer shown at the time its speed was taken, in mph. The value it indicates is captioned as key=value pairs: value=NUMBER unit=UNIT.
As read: value=110 unit=mph
